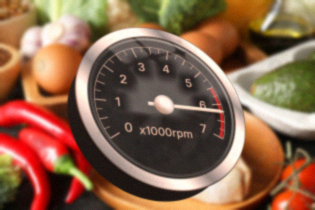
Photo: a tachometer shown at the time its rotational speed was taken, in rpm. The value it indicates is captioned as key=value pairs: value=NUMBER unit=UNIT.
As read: value=6250 unit=rpm
